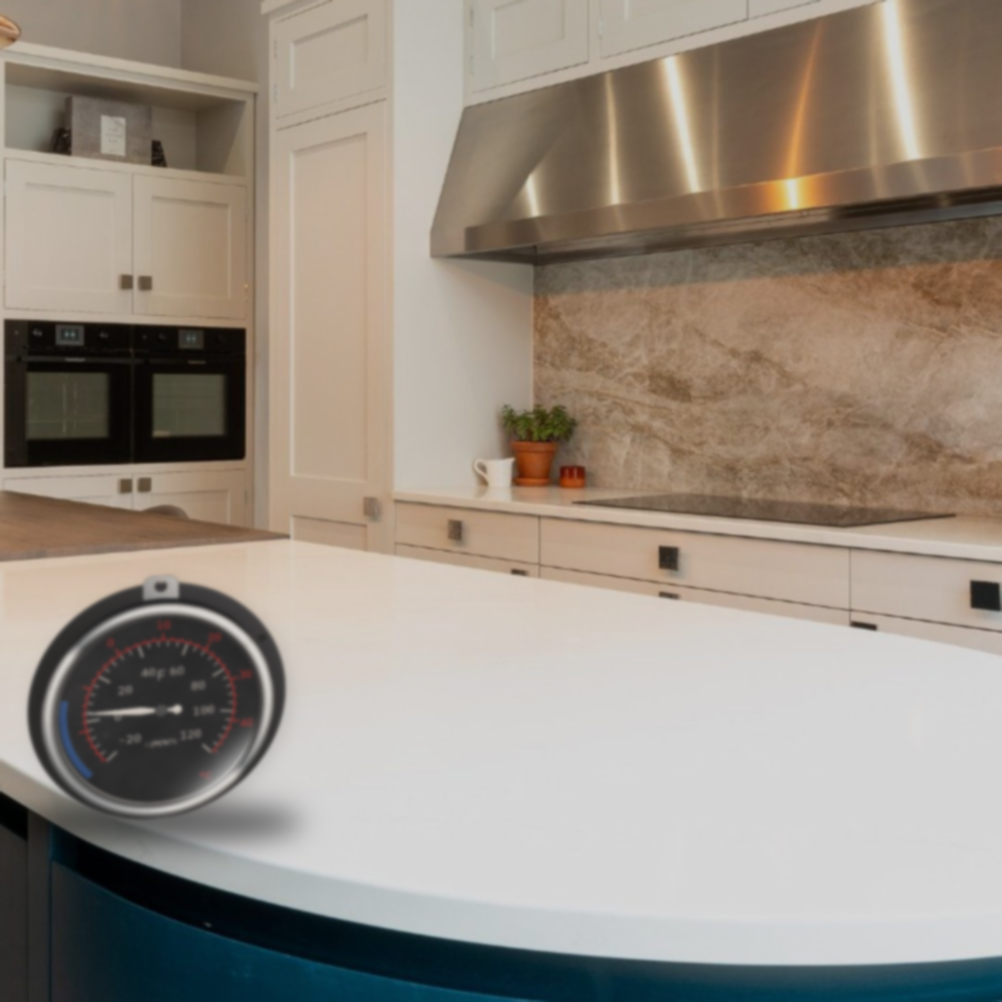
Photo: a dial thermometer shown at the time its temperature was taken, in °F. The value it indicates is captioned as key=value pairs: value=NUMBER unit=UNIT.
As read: value=4 unit=°F
